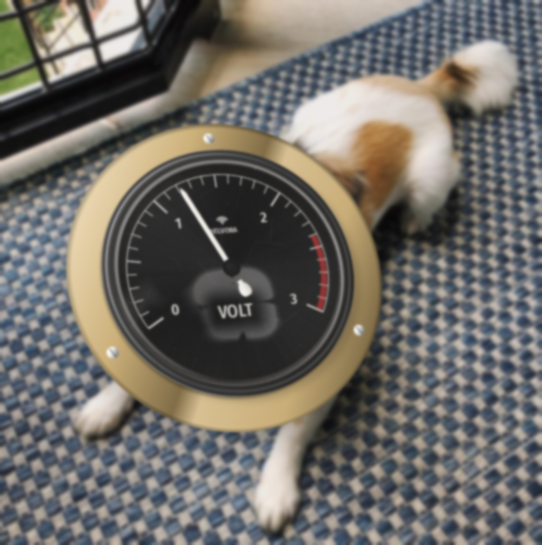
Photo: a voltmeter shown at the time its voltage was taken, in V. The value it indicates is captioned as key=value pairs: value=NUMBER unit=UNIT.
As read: value=1.2 unit=V
